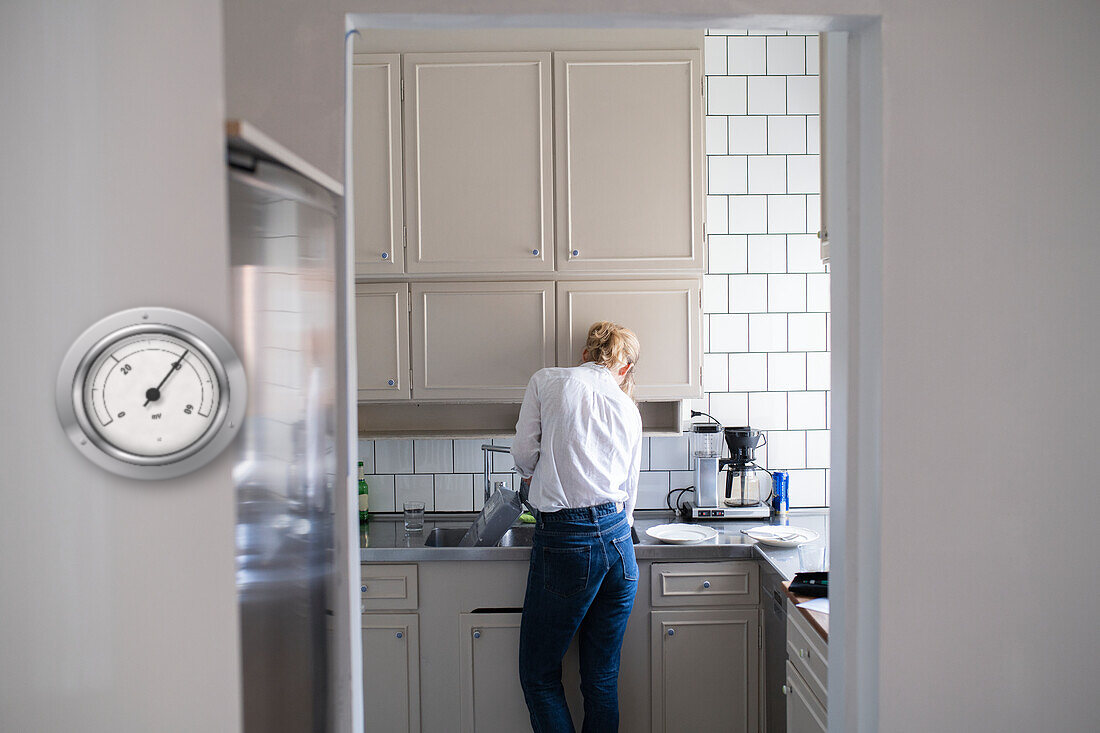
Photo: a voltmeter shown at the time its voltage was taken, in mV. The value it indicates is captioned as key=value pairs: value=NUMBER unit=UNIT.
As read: value=40 unit=mV
